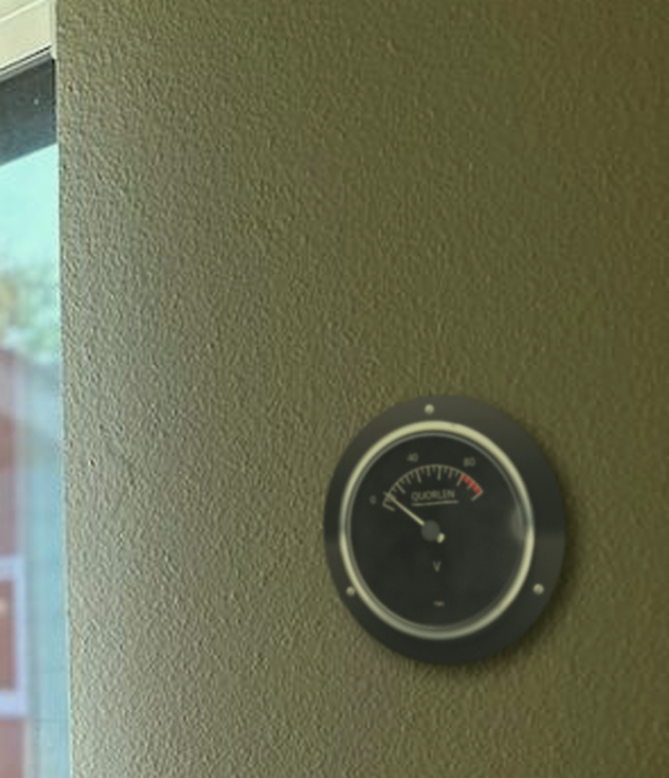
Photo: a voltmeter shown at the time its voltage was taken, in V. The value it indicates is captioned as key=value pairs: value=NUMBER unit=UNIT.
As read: value=10 unit=V
